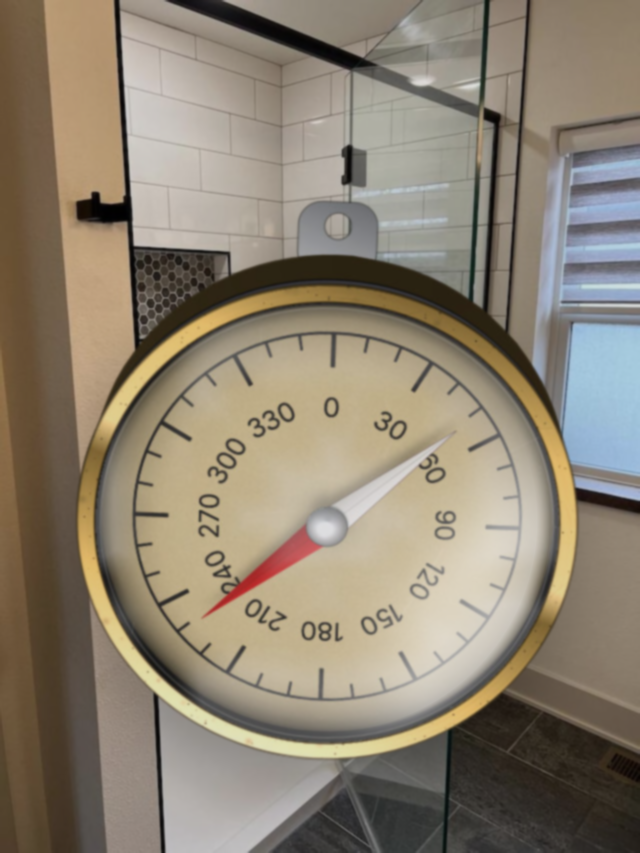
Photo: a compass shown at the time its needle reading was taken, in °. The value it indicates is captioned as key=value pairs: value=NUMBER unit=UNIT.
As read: value=230 unit=°
